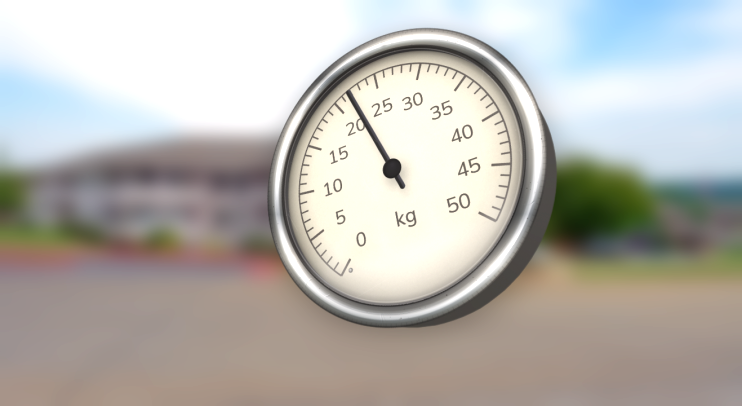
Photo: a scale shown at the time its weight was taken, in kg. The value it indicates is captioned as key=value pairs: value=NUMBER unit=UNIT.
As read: value=22 unit=kg
